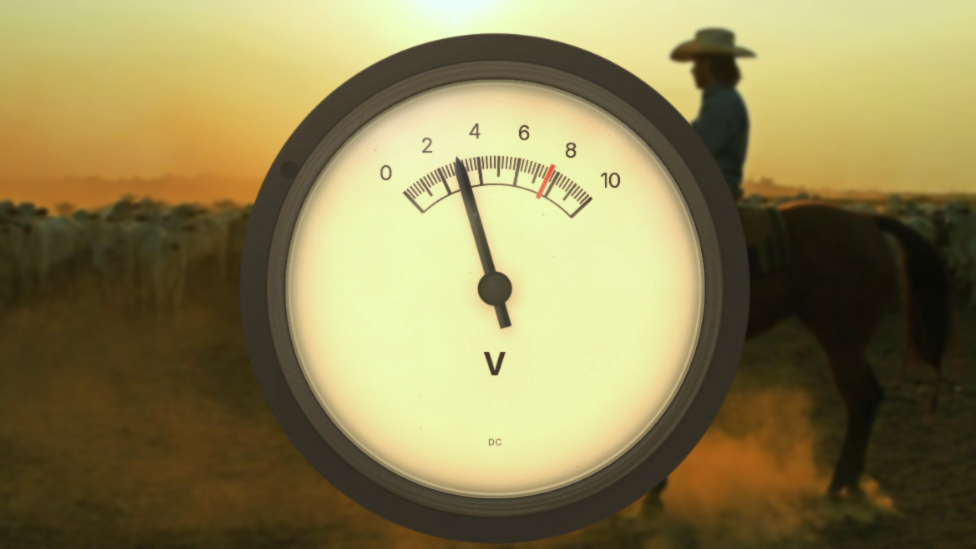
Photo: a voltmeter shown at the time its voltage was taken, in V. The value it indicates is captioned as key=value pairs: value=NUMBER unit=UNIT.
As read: value=3 unit=V
